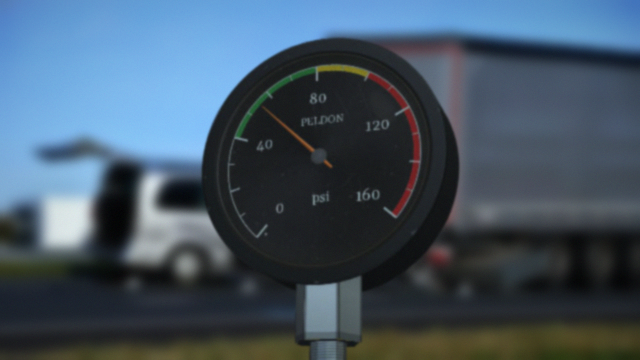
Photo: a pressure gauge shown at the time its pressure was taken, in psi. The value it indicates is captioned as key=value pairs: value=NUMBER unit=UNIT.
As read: value=55 unit=psi
